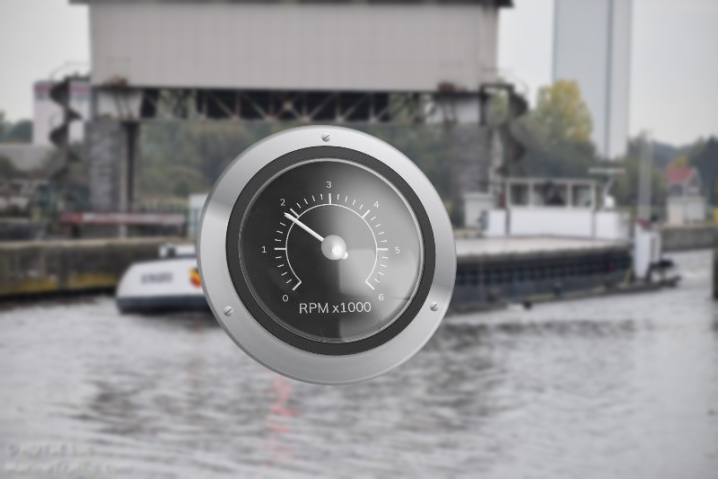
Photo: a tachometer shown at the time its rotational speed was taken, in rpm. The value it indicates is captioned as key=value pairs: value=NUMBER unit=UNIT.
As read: value=1800 unit=rpm
